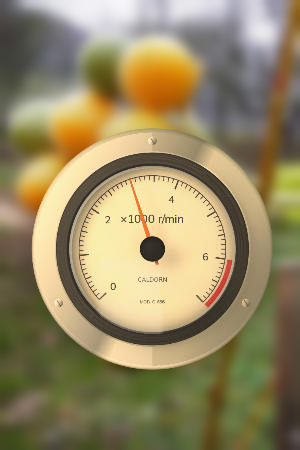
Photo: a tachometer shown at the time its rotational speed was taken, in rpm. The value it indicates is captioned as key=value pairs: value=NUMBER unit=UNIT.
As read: value=3000 unit=rpm
